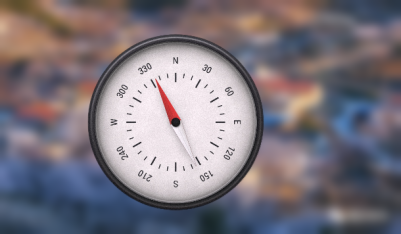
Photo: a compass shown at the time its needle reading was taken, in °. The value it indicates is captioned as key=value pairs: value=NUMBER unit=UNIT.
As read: value=335 unit=°
